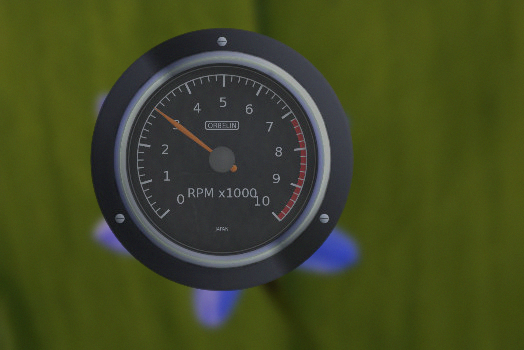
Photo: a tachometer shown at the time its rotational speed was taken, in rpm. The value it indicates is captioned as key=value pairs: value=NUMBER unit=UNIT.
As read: value=3000 unit=rpm
